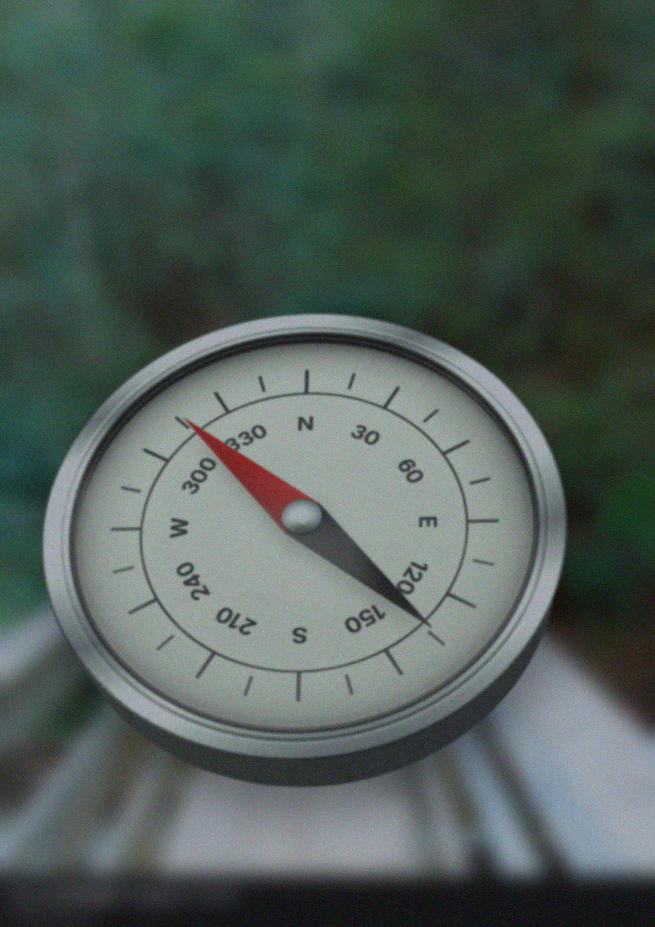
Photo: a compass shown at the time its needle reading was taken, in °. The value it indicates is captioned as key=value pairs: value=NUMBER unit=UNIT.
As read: value=315 unit=°
